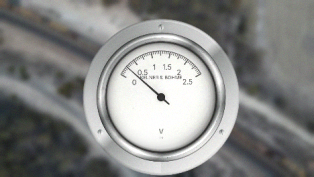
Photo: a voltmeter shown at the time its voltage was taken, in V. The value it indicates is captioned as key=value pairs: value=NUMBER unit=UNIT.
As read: value=0.25 unit=V
